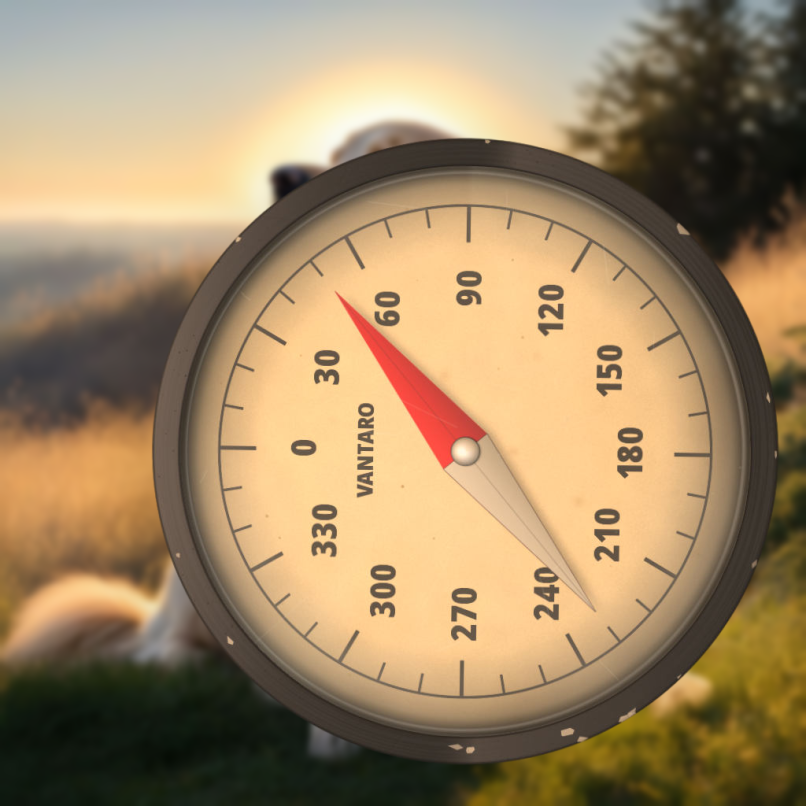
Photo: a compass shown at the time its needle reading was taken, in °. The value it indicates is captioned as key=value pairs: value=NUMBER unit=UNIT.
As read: value=50 unit=°
